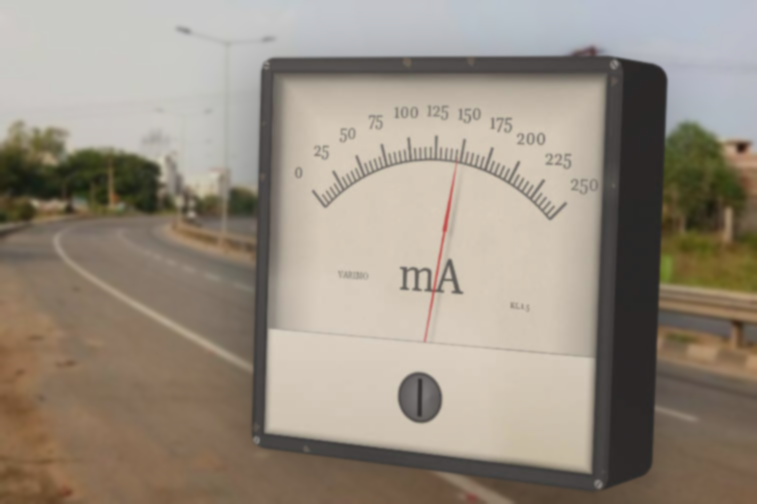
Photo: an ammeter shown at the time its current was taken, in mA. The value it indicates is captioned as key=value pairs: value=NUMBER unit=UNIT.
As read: value=150 unit=mA
